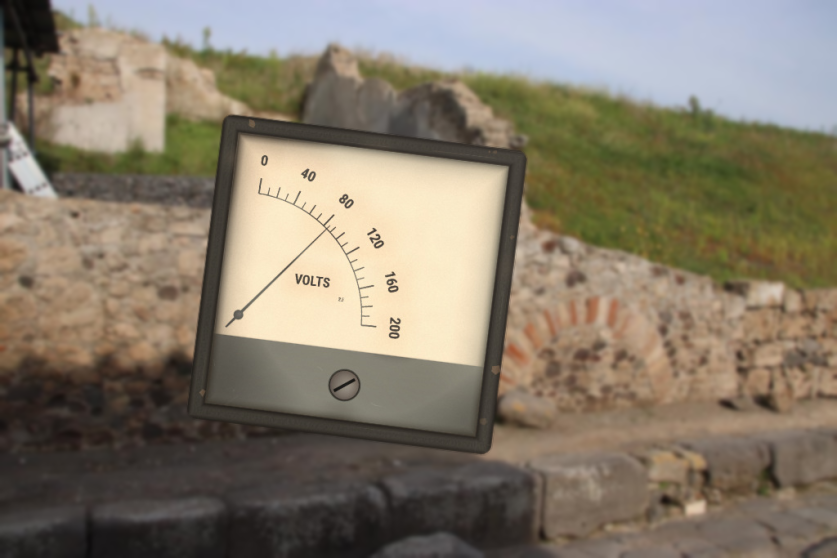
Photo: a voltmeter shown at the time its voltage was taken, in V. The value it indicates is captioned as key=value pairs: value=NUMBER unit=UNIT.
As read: value=85 unit=V
